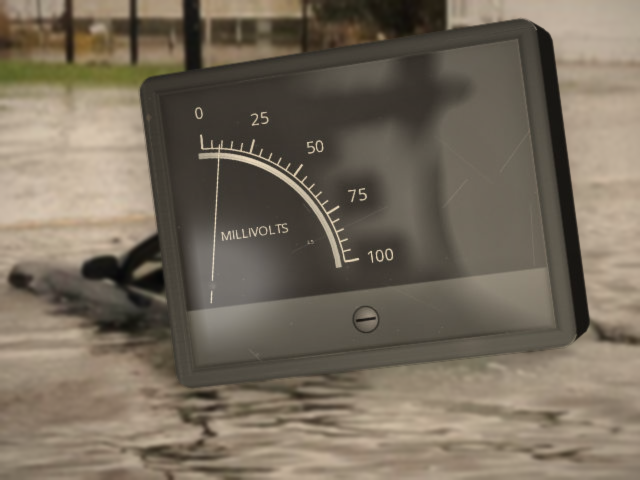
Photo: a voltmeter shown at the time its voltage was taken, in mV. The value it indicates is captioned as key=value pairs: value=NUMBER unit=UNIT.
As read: value=10 unit=mV
